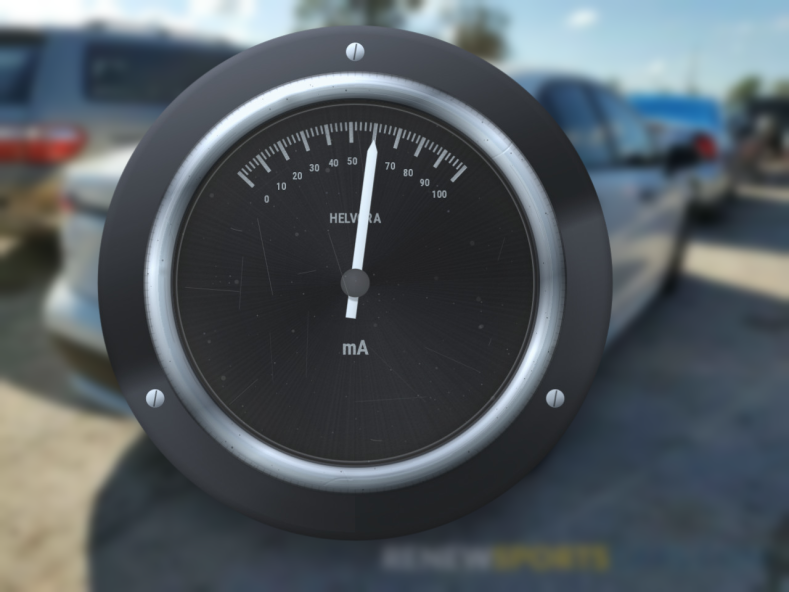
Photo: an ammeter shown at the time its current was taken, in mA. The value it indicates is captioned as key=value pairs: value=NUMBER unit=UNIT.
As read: value=60 unit=mA
